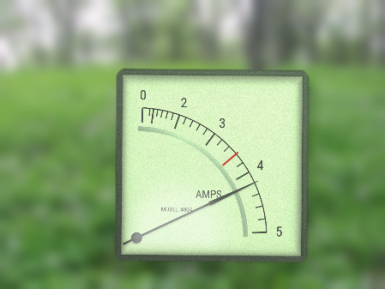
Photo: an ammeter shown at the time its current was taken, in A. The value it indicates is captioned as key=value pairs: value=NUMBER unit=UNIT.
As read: value=4.2 unit=A
